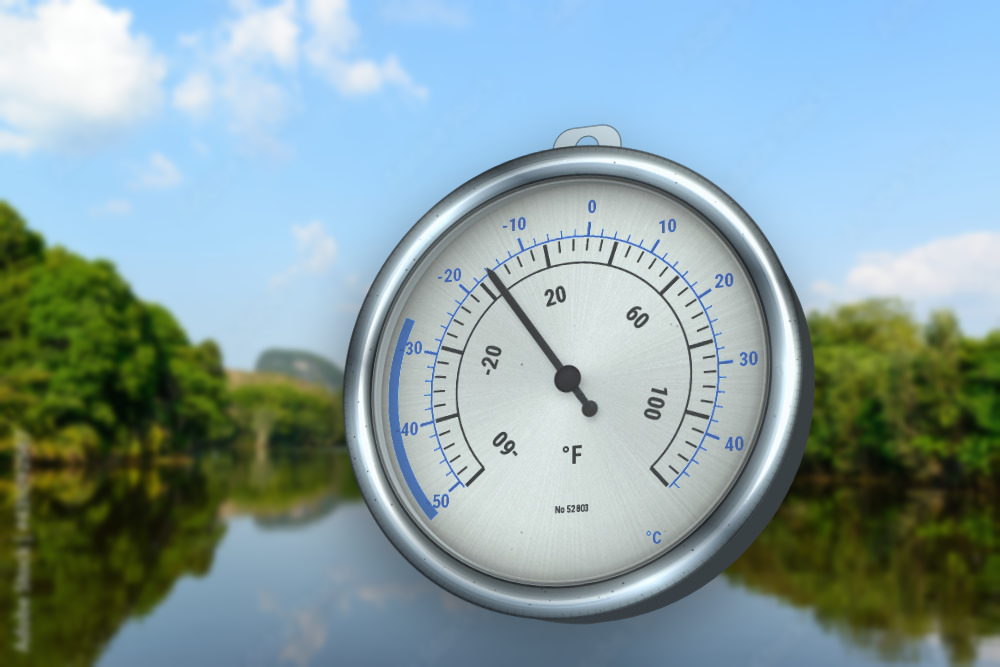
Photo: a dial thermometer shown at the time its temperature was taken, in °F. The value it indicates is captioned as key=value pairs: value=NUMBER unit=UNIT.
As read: value=4 unit=°F
